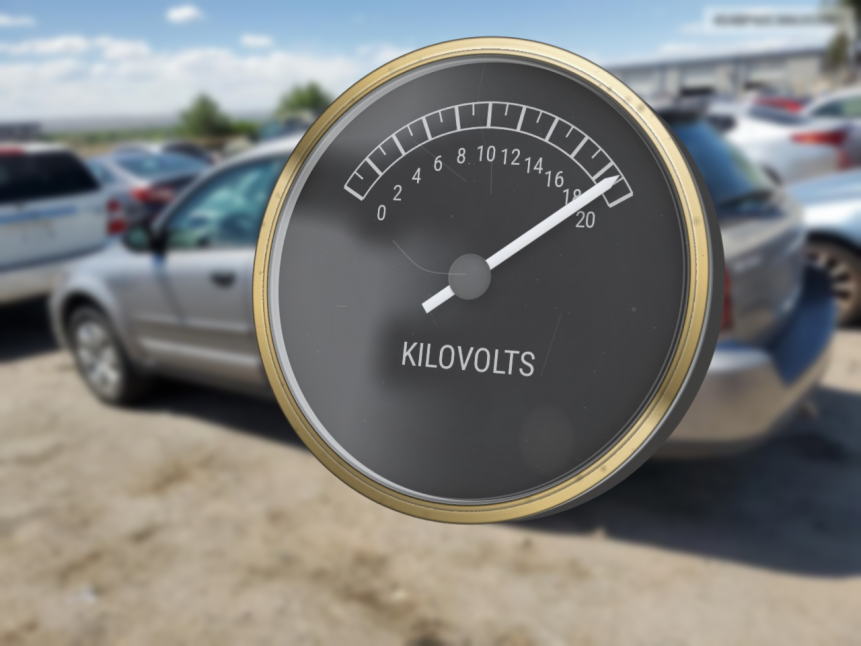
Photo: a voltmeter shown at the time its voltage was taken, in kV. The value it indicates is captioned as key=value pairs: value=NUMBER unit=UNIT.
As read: value=19 unit=kV
